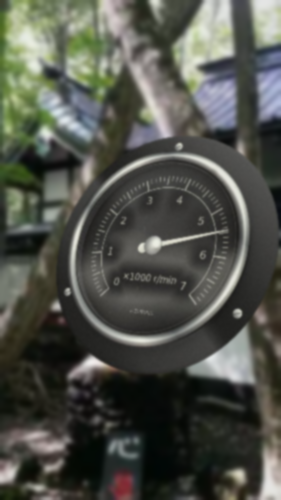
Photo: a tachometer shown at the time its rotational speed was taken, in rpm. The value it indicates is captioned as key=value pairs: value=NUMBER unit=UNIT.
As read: value=5500 unit=rpm
